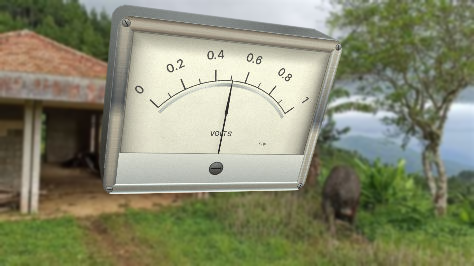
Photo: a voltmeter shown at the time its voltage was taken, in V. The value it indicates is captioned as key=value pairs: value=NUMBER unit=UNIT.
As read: value=0.5 unit=V
